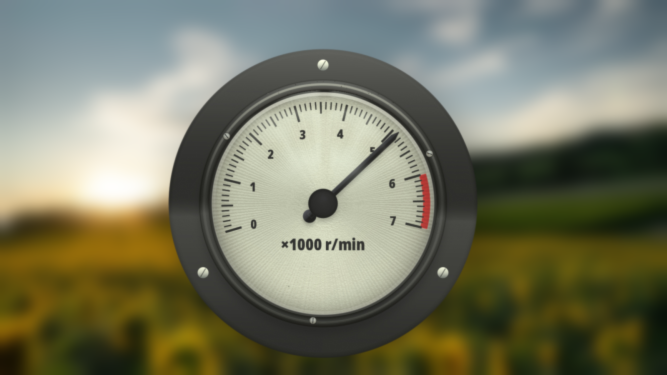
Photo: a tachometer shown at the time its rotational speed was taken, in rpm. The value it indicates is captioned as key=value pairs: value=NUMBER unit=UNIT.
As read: value=5100 unit=rpm
